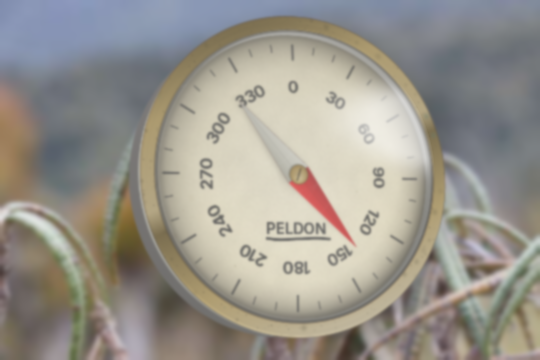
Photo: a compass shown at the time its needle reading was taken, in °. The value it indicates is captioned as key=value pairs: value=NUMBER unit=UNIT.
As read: value=140 unit=°
